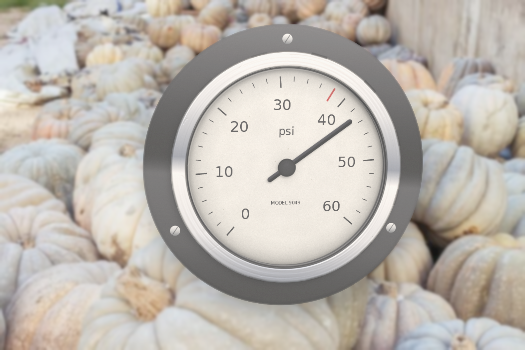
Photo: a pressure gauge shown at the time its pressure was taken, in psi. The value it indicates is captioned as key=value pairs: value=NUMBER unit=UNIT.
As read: value=43 unit=psi
